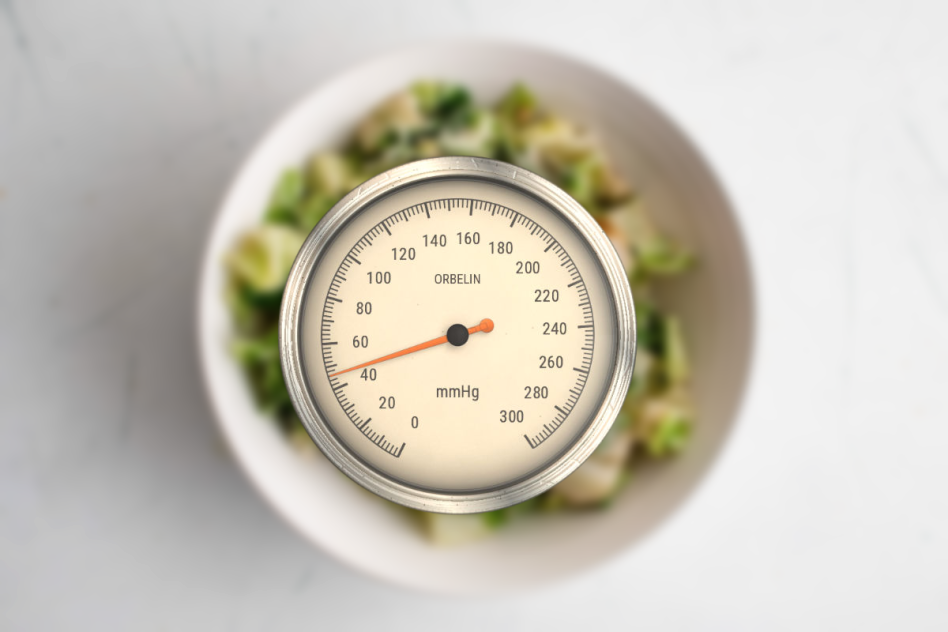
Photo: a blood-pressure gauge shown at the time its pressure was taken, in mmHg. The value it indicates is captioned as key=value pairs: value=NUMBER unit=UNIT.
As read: value=46 unit=mmHg
